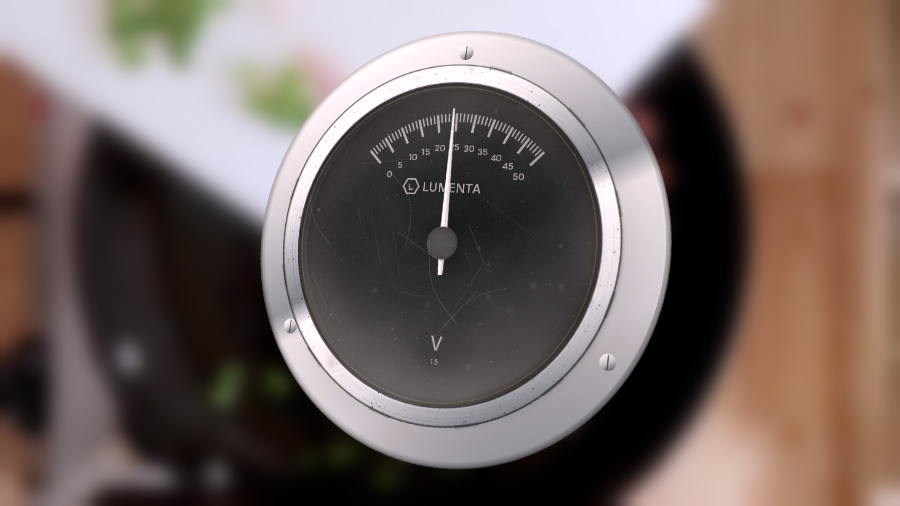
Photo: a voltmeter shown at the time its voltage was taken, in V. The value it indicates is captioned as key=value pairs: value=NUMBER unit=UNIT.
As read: value=25 unit=V
